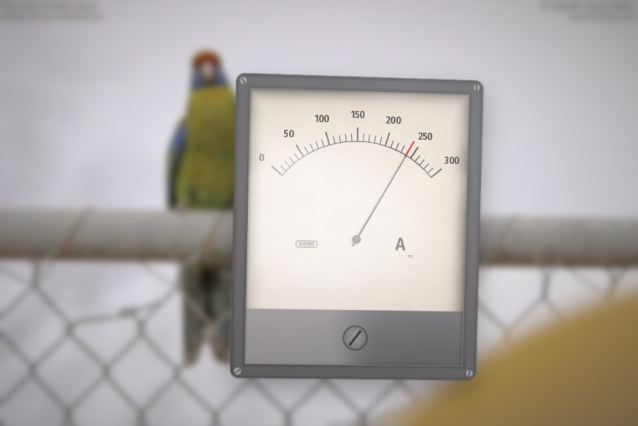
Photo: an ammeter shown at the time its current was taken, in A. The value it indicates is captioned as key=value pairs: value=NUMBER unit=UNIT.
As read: value=240 unit=A
